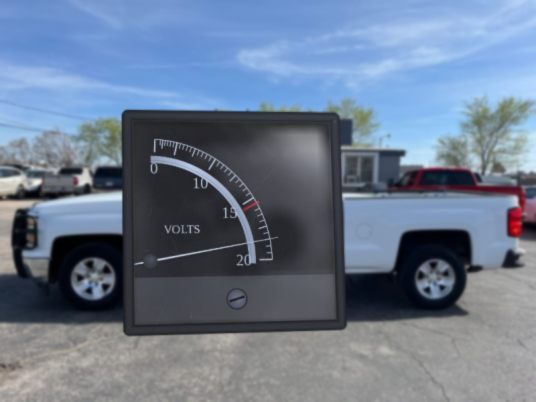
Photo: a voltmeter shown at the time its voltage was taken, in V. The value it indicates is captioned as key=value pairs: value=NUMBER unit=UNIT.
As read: value=18.5 unit=V
